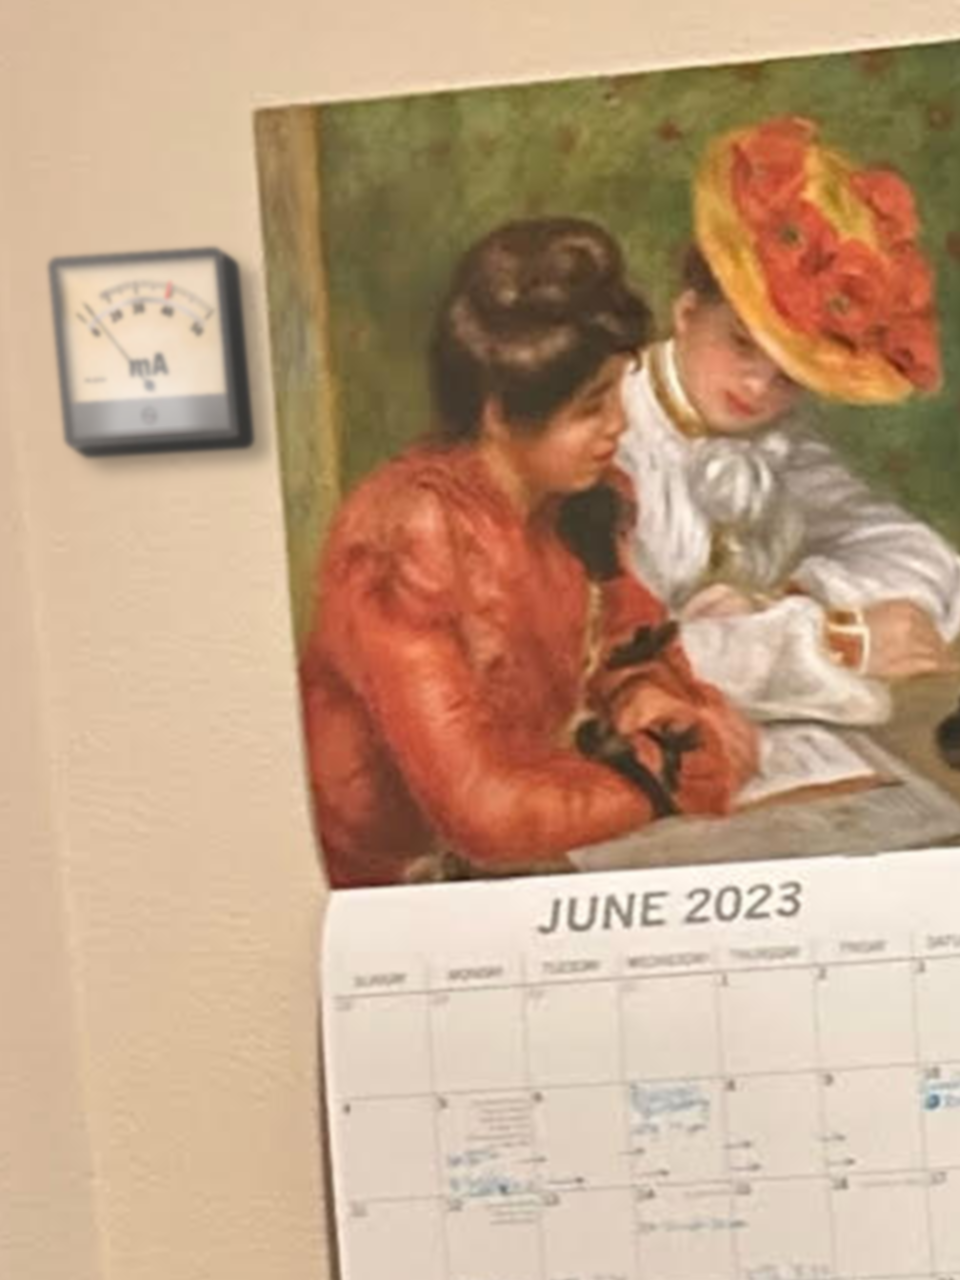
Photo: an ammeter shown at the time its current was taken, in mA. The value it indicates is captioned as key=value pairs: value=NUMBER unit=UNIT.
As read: value=10 unit=mA
